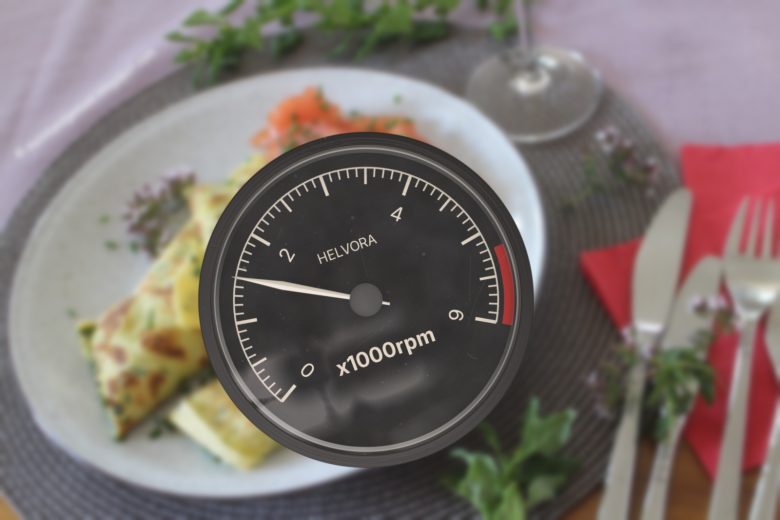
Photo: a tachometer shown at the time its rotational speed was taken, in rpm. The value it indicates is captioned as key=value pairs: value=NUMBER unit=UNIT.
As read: value=1500 unit=rpm
